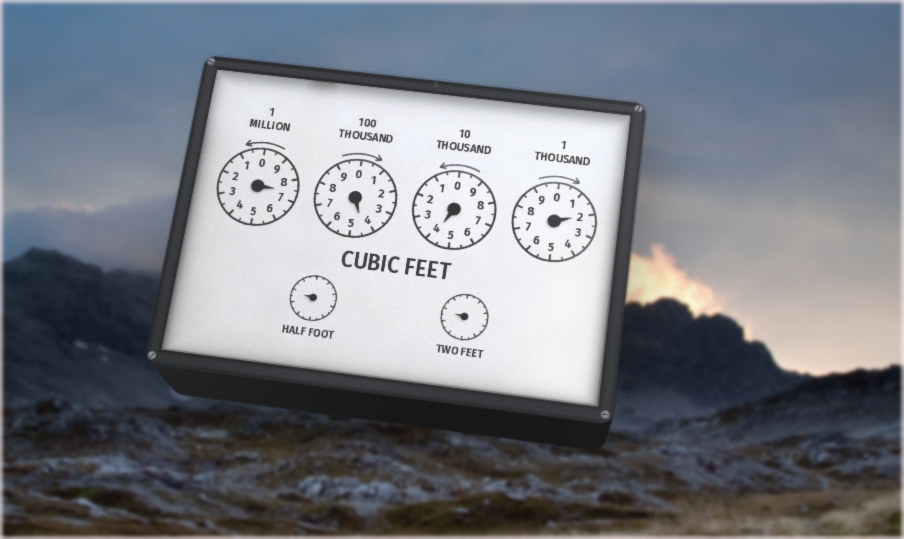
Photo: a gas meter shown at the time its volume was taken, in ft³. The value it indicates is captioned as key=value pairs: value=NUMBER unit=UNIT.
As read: value=744200 unit=ft³
